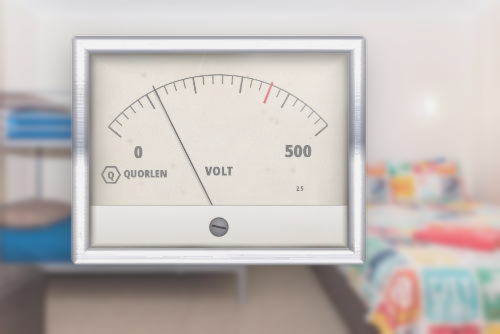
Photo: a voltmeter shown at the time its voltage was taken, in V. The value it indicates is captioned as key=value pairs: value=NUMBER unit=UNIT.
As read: value=120 unit=V
